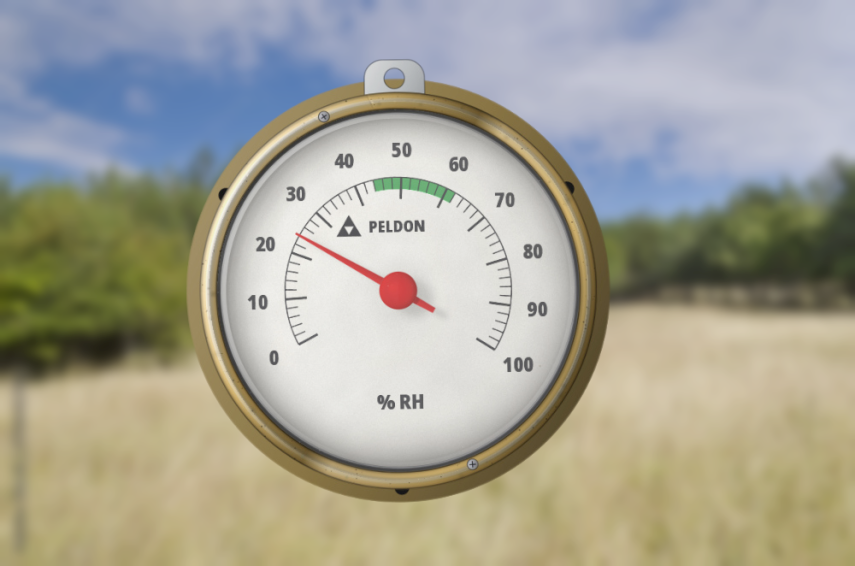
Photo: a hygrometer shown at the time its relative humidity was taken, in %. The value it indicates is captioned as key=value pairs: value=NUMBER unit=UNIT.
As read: value=24 unit=%
